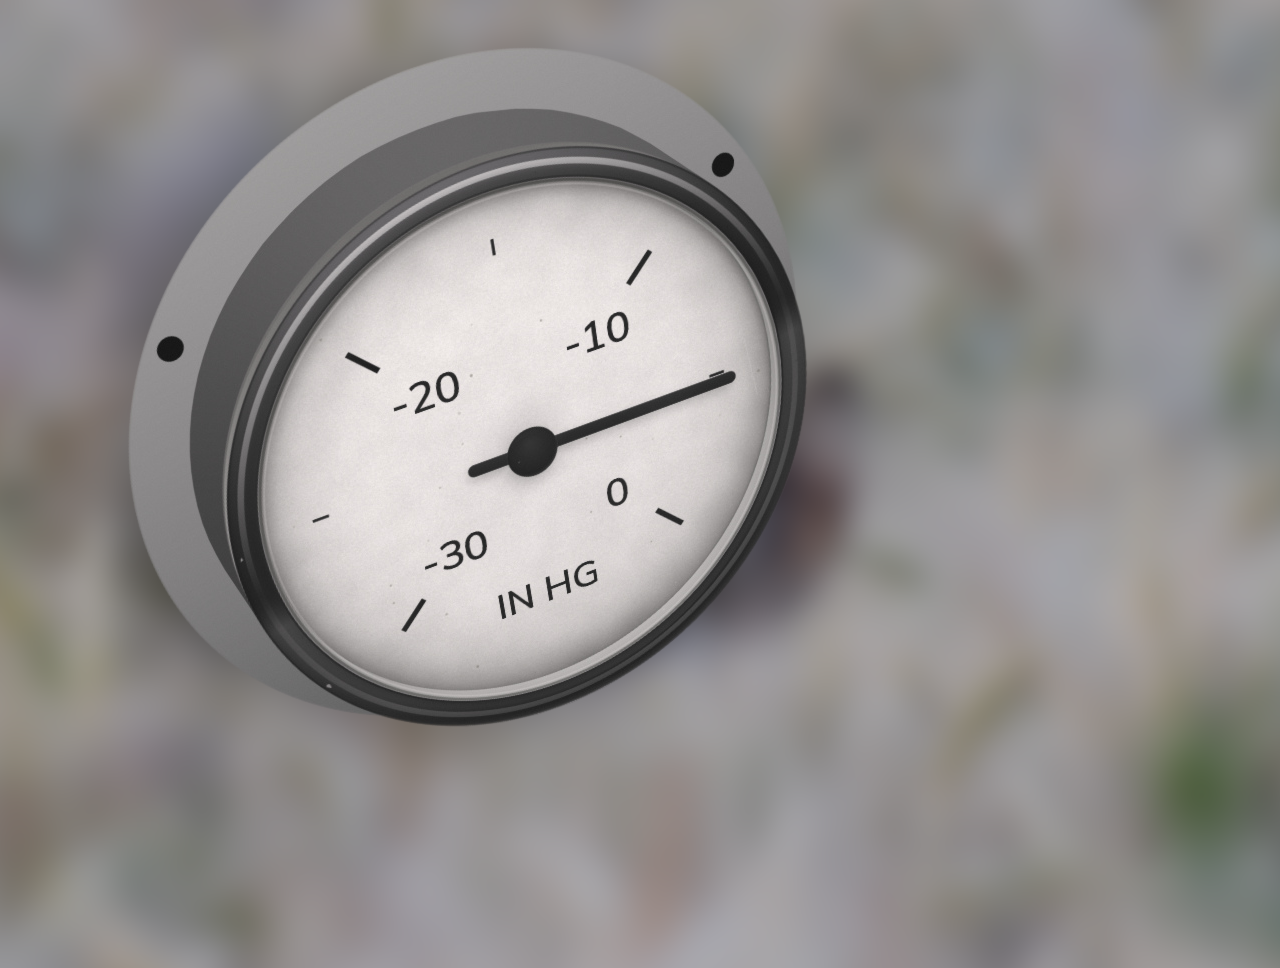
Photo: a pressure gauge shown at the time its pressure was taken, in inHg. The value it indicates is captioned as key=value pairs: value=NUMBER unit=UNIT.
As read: value=-5 unit=inHg
